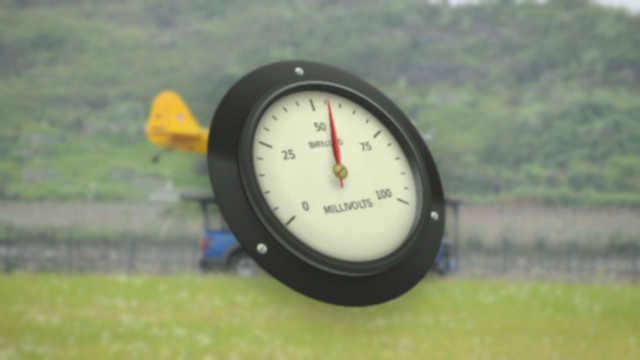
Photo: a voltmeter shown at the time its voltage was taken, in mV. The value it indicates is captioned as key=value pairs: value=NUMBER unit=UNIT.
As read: value=55 unit=mV
